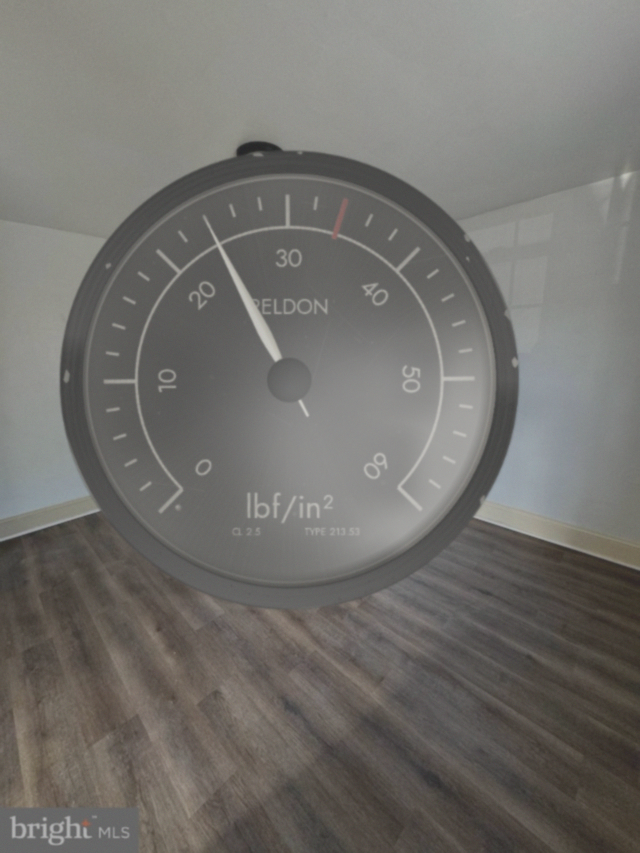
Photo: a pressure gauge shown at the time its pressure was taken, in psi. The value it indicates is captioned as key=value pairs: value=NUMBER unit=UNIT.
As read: value=24 unit=psi
